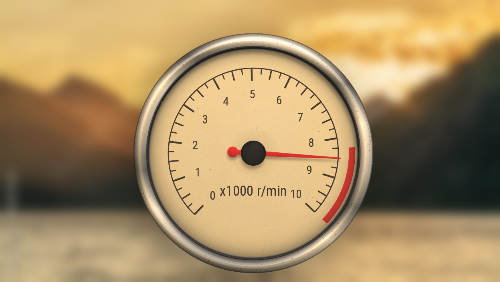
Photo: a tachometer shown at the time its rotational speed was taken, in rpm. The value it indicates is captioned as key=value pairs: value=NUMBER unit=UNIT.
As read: value=8500 unit=rpm
